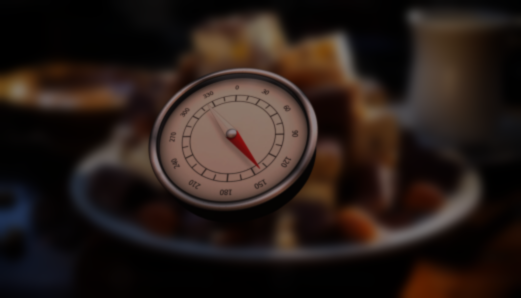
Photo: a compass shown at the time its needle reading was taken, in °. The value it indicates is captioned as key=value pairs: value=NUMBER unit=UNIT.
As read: value=142.5 unit=°
